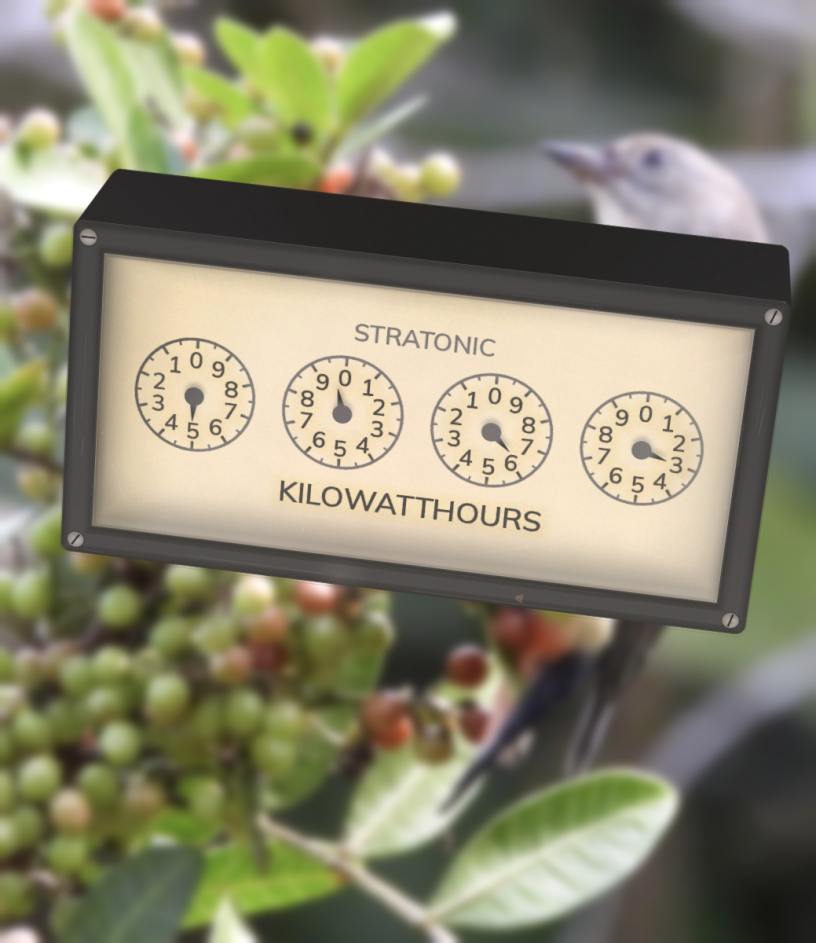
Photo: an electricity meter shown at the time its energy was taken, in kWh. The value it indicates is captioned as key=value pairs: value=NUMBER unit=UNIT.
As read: value=4963 unit=kWh
